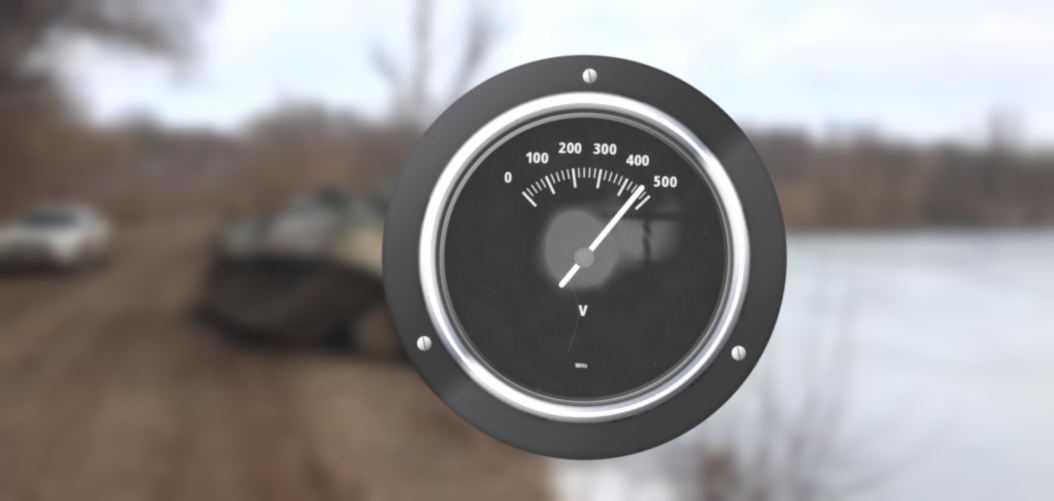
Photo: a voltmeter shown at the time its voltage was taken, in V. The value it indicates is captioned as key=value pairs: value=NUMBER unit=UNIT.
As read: value=460 unit=V
